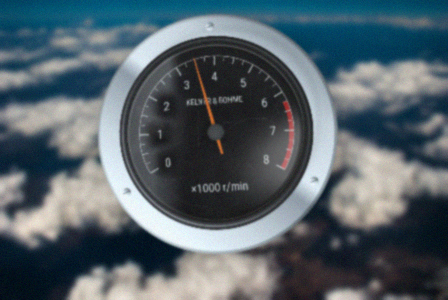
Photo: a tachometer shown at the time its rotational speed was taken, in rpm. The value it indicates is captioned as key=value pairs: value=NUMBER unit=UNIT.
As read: value=3500 unit=rpm
